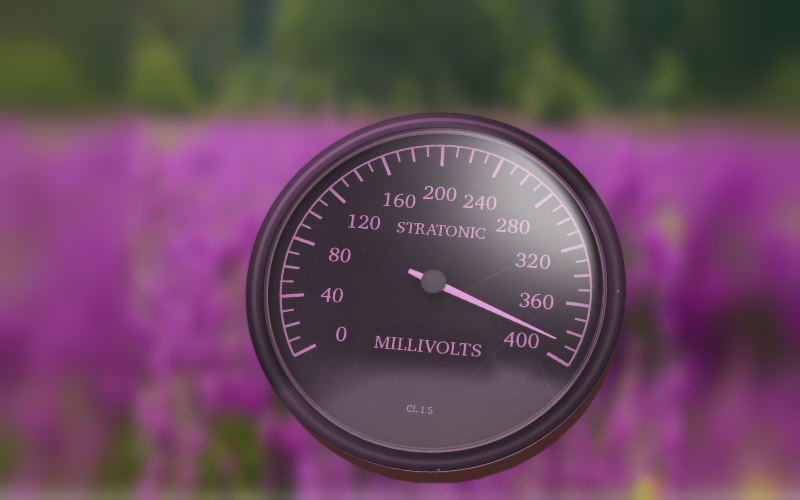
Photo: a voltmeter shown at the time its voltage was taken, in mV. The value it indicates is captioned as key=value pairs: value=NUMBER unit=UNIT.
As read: value=390 unit=mV
